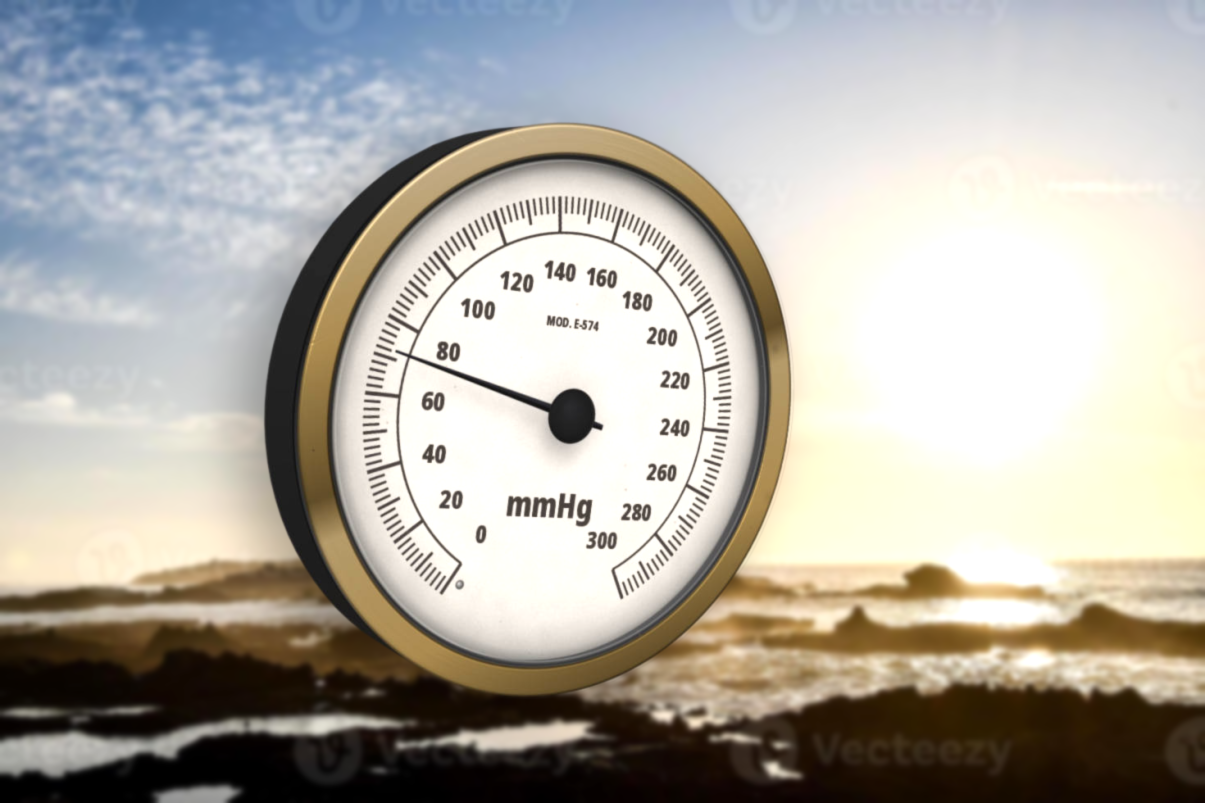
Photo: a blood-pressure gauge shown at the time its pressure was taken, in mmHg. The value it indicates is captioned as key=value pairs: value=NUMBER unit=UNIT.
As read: value=72 unit=mmHg
